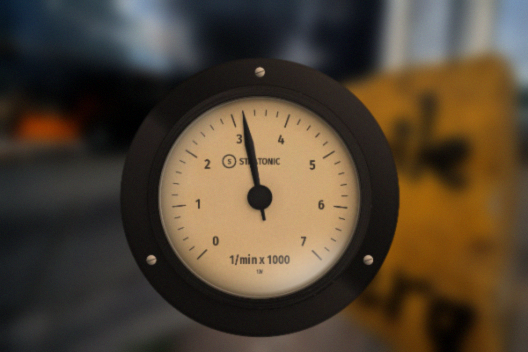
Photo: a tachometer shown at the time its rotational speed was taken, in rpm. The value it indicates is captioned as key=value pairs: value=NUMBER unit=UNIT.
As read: value=3200 unit=rpm
